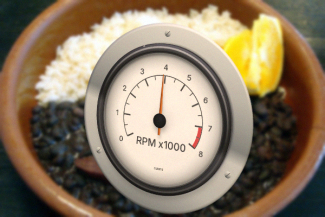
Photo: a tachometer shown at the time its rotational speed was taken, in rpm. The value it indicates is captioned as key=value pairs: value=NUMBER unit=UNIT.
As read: value=4000 unit=rpm
